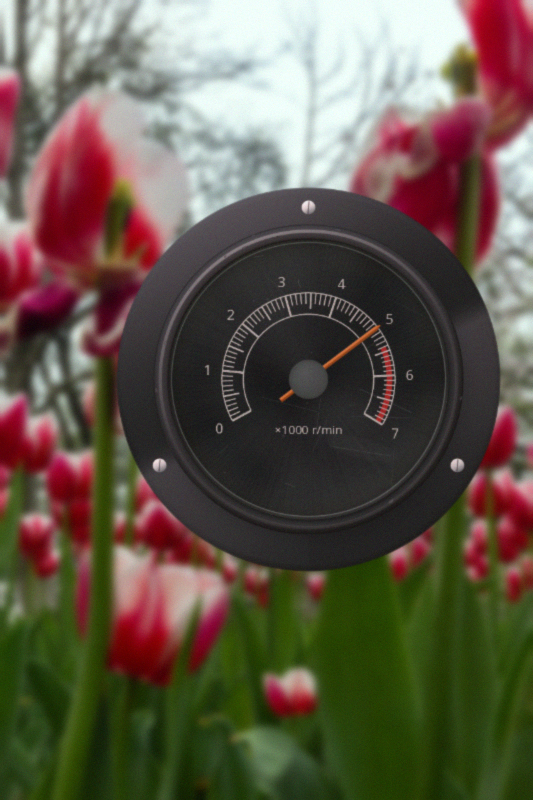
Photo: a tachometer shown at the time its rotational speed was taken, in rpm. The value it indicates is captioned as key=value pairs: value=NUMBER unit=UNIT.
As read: value=5000 unit=rpm
